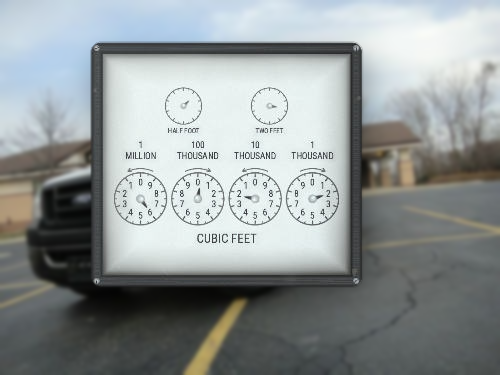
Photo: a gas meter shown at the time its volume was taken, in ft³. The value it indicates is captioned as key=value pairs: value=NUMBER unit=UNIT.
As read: value=602200 unit=ft³
